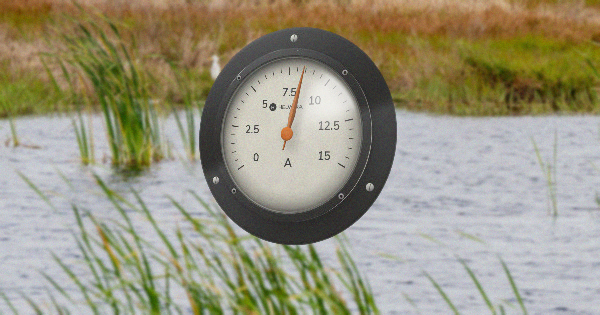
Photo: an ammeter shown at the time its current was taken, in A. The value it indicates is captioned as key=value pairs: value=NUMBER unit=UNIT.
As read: value=8.5 unit=A
